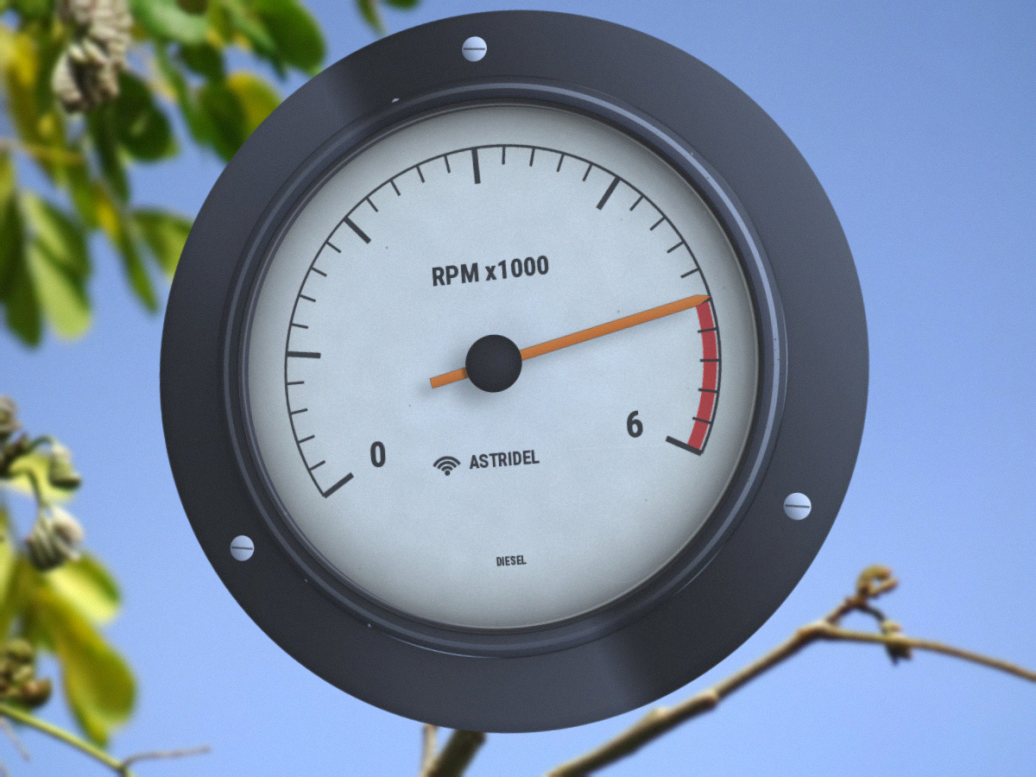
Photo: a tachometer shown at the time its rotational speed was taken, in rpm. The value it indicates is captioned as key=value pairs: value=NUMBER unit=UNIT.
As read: value=5000 unit=rpm
